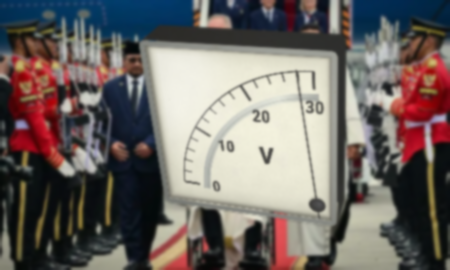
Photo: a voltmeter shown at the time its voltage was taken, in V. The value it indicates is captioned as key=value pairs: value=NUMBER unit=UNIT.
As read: value=28 unit=V
